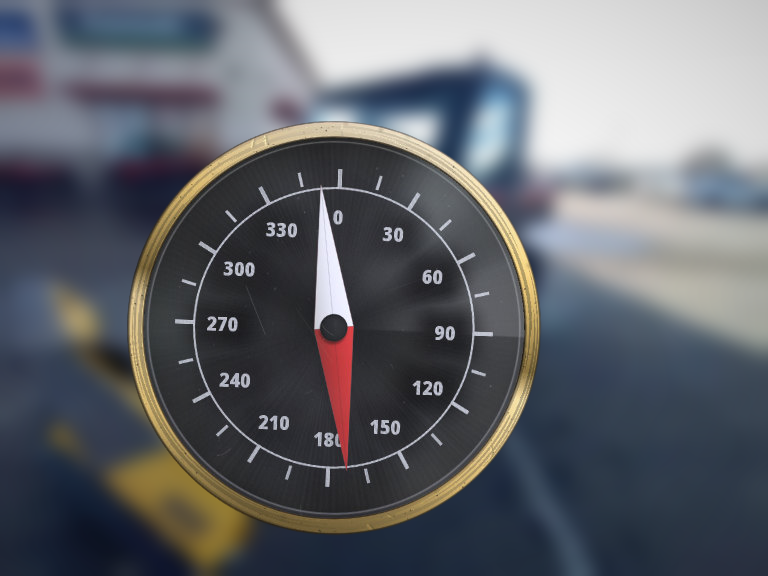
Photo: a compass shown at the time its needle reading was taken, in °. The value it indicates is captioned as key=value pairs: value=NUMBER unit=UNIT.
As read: value=172.5 unit=°
